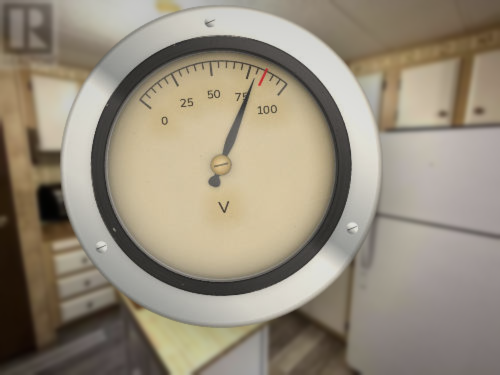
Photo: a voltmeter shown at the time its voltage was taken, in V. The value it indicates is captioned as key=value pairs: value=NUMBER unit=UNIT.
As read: value=80 unit=V
